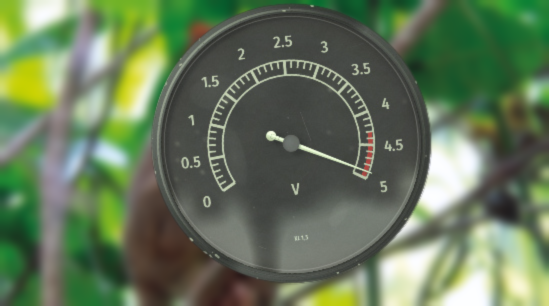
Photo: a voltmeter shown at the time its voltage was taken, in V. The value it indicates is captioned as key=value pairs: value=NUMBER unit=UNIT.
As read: value=4.9 unit=V
